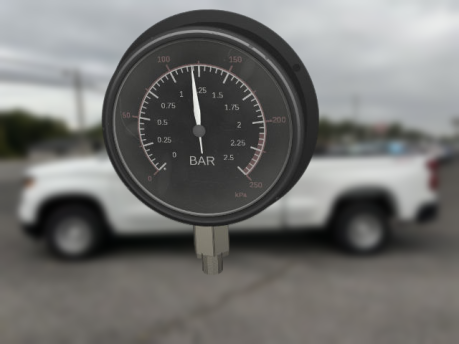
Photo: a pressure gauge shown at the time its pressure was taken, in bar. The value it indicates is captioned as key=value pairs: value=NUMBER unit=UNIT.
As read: value=1.2 unit=bar
